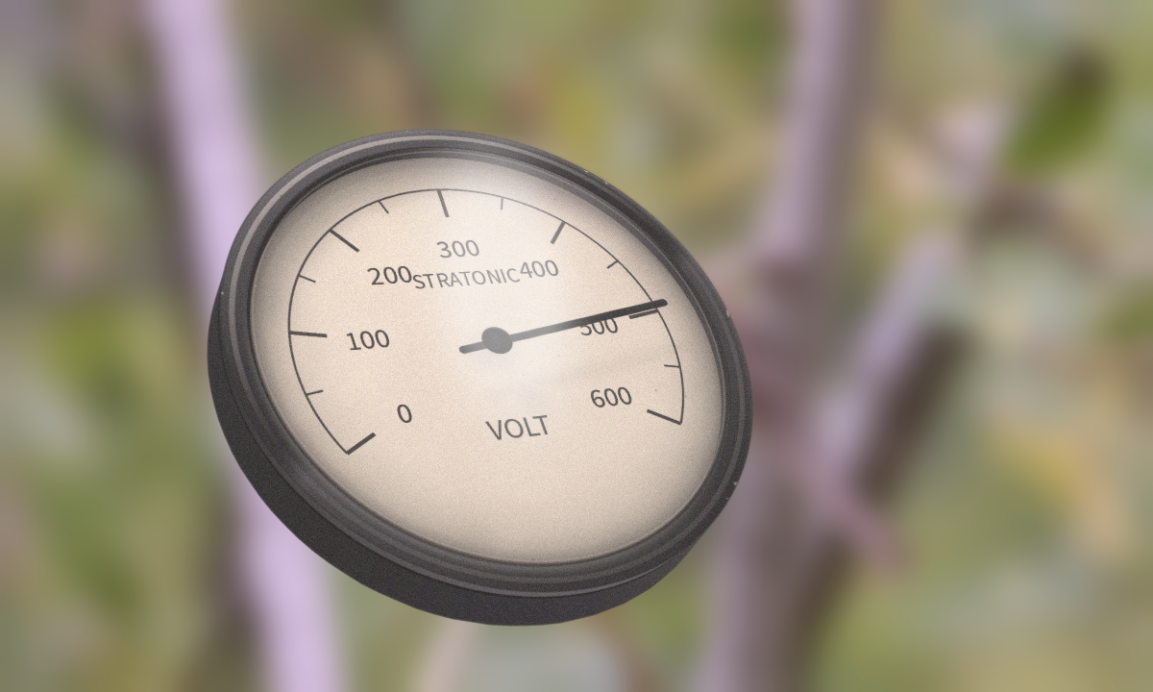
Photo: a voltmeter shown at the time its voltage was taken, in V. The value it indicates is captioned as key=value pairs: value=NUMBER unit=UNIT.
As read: value=500 unit=V
